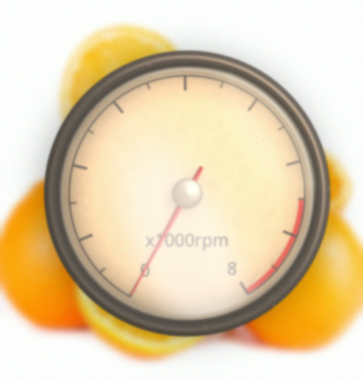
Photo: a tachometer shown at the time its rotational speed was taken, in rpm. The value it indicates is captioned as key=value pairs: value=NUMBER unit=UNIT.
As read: value=0 unit=rpm
